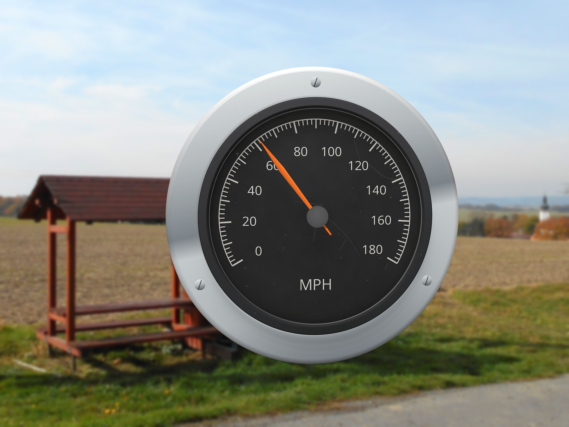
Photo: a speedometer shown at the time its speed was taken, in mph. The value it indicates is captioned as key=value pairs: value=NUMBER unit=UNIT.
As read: value=62 unit=mph
